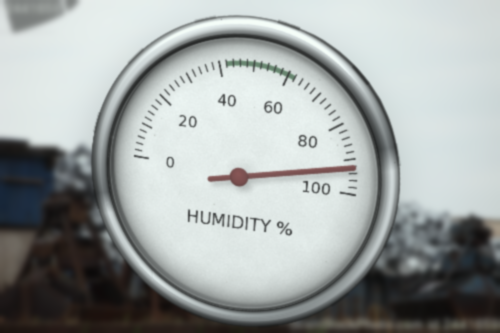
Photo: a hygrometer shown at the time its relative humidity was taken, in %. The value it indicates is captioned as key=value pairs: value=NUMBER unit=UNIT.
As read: value=92 unit=%
